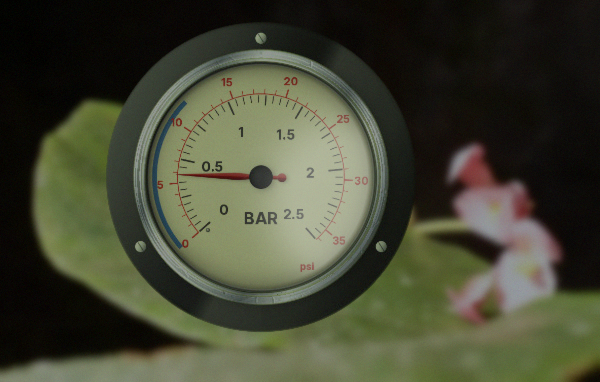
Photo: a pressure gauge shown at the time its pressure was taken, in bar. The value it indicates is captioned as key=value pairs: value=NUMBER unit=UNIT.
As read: value=0.4 unit=bar
